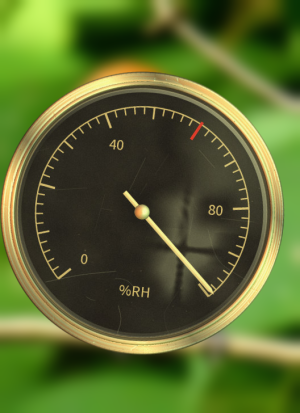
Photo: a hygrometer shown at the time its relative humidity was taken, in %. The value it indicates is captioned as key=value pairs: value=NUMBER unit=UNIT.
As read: value=99 unit=%
